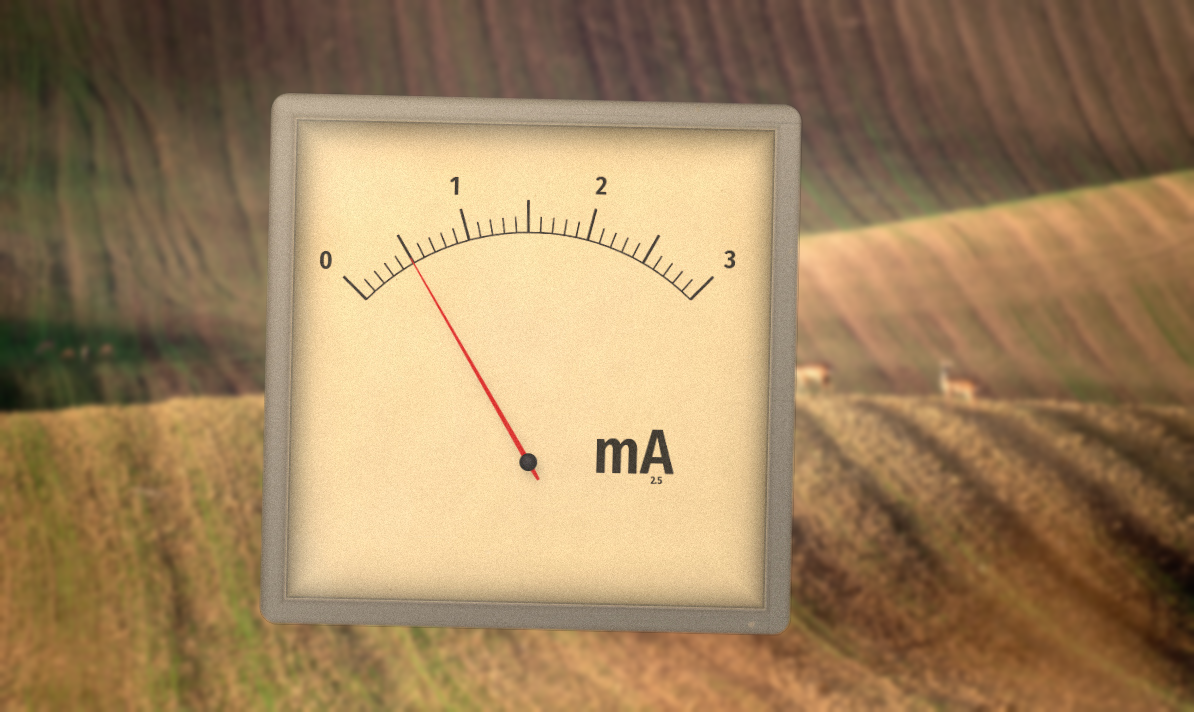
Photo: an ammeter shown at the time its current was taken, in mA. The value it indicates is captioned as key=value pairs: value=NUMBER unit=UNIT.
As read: value=0.5 unit=mA
